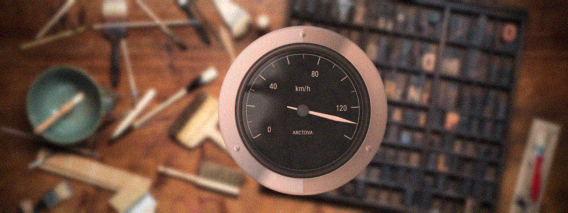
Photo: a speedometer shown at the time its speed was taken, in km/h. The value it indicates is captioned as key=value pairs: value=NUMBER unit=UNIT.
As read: value=130 unit=km/h
